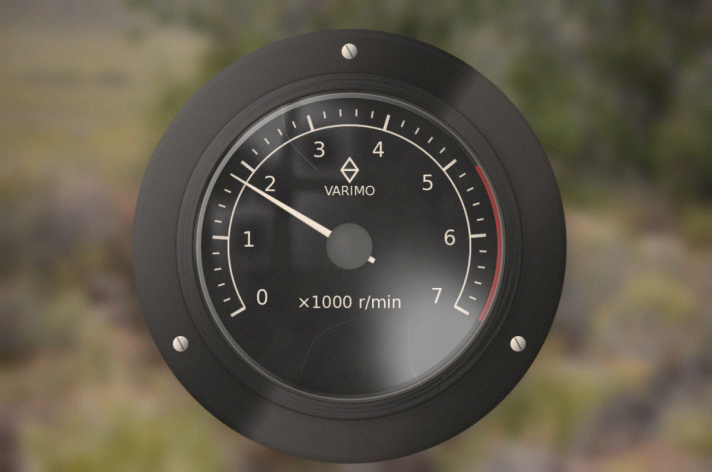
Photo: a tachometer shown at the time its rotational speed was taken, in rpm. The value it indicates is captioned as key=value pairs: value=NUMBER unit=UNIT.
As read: value=1800 unit=rpm
